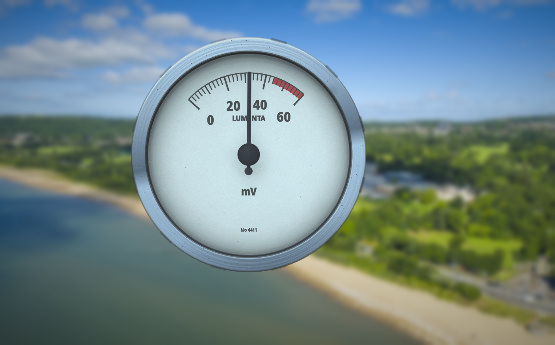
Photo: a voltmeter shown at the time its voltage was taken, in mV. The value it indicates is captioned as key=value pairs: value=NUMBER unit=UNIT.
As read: value=32 unit=mV
